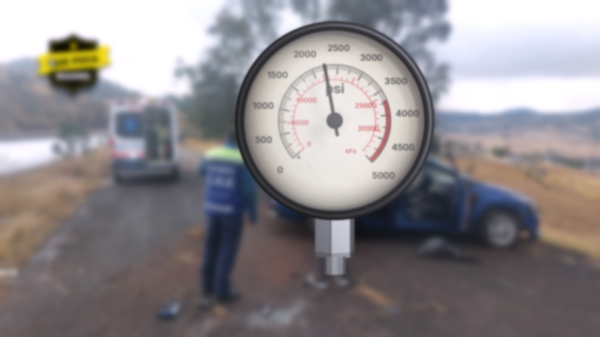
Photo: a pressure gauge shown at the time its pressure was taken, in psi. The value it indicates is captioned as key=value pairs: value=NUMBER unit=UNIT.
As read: value=2250 unit=psi
